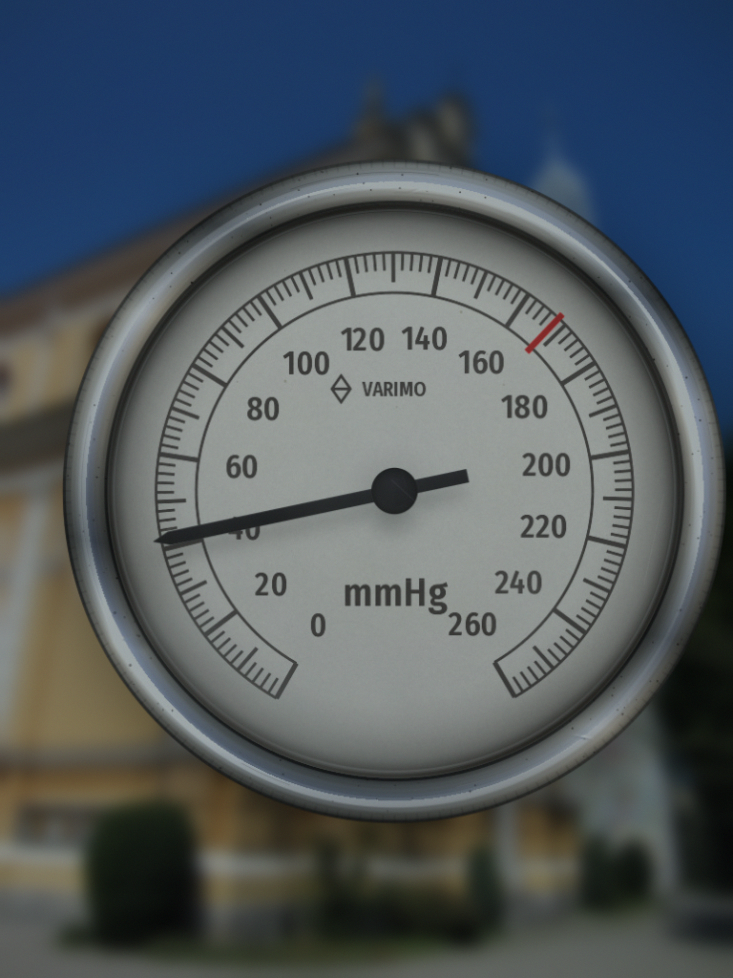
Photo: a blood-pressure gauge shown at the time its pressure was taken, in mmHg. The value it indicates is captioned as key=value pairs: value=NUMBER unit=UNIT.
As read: value=42 unit=mmHg
